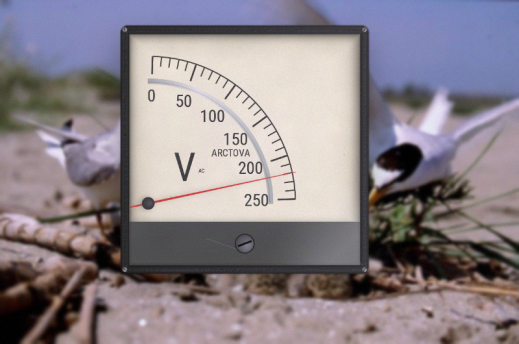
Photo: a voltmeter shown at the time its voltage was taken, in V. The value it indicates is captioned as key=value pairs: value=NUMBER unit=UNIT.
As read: value=220 unit=V
